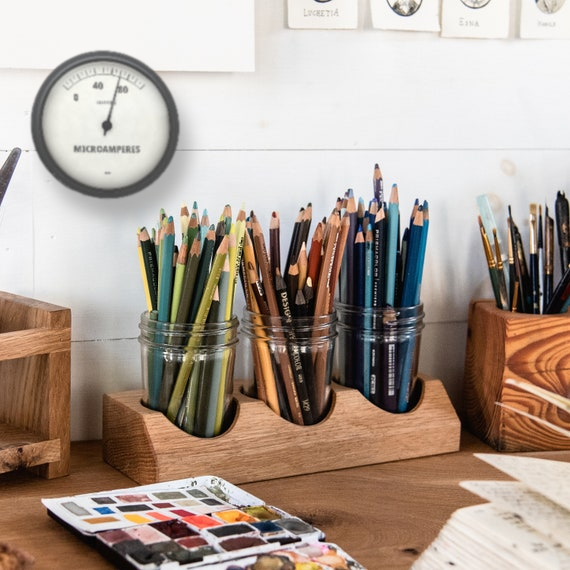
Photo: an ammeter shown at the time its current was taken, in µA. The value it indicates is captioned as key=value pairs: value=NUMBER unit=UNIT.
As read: value=70 unit=µA
